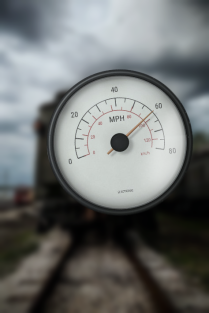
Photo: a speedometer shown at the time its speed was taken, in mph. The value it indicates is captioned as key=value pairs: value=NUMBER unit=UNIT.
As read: value=60 unit=mph
